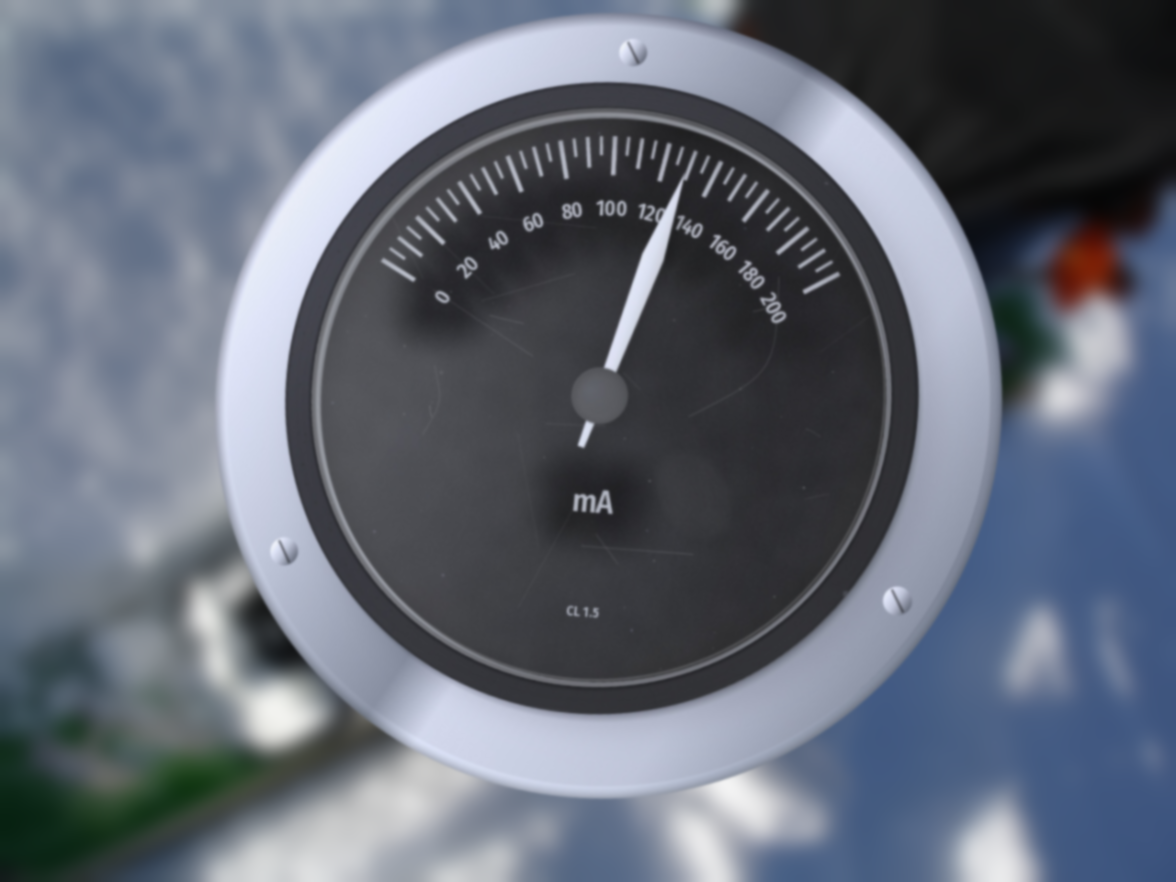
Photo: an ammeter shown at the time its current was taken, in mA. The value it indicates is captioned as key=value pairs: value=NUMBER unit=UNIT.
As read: value=130 unit=mA
